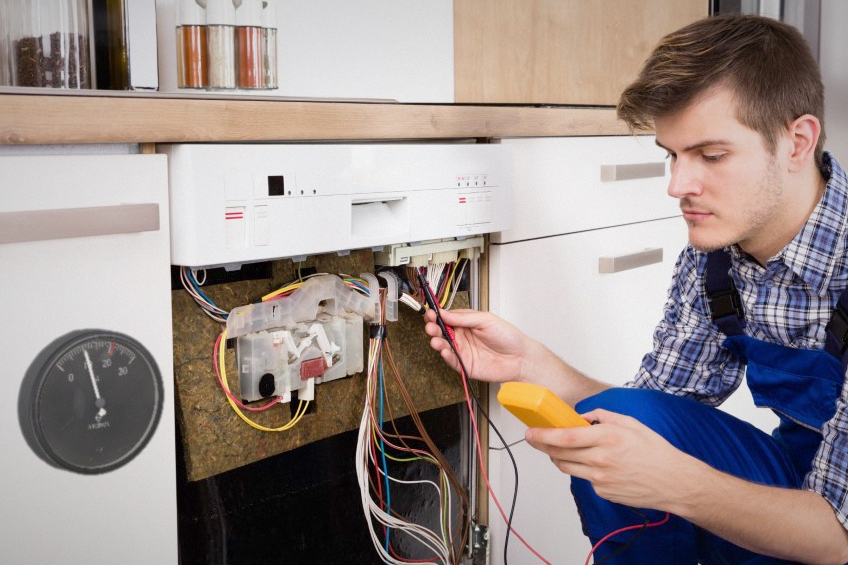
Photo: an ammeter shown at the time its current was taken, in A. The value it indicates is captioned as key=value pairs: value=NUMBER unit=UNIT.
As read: value=10 unit=A
